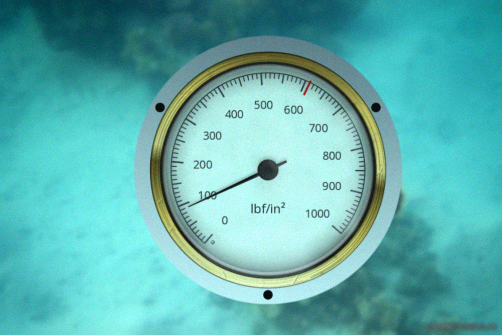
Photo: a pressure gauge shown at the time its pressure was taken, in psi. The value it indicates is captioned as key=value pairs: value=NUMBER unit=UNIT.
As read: value=90 unit=psi
